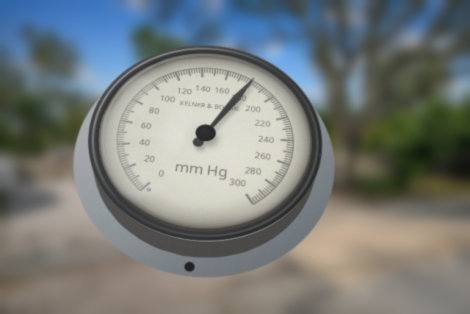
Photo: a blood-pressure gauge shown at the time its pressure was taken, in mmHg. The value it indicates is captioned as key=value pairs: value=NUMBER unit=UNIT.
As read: value=180 unit=mmHg
